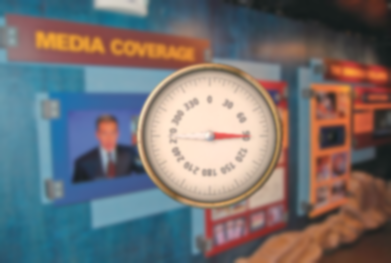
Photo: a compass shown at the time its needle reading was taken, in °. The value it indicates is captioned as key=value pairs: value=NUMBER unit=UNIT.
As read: value=90 unit=°
